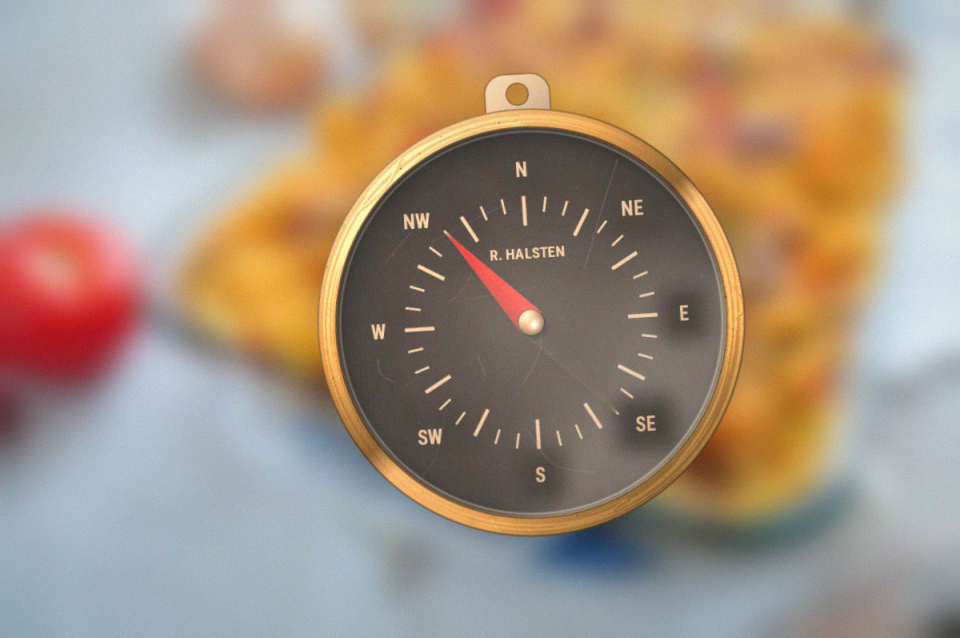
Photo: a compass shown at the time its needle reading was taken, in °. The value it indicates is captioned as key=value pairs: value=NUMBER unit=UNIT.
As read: value=320 unit=°
